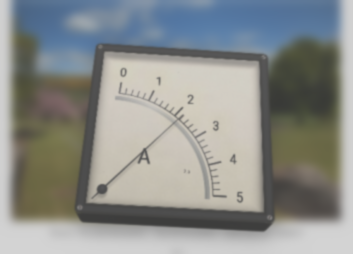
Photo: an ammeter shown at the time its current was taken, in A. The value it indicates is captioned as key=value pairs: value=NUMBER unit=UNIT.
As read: value=2.2 unit=A
